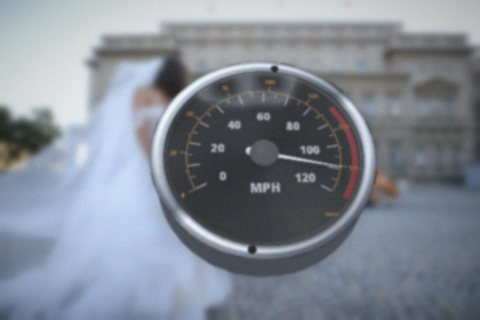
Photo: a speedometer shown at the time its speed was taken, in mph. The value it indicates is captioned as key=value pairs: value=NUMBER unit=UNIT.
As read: value=110 unit=mph
